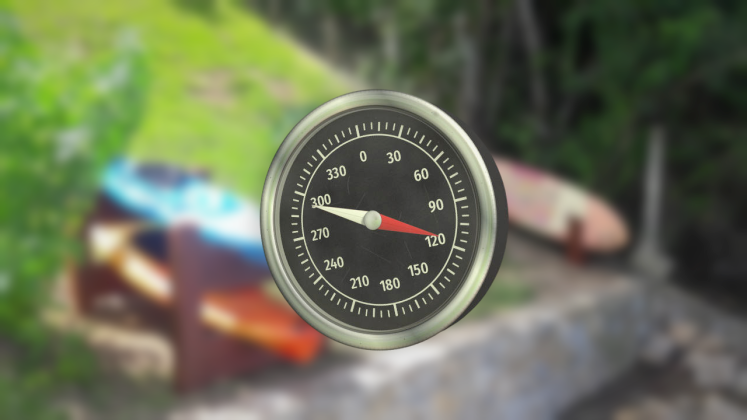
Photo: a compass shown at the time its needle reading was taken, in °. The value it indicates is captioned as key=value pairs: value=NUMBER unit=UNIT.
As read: value=115 unit=°
